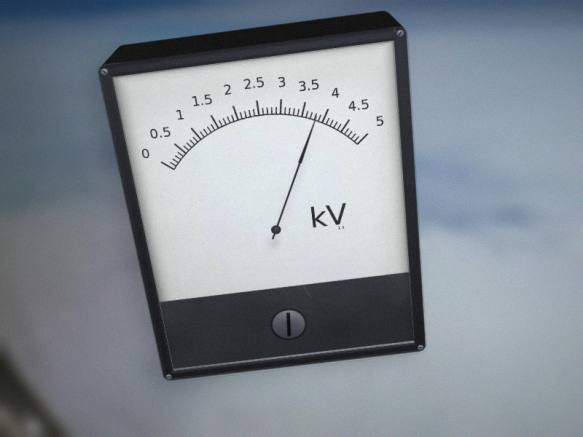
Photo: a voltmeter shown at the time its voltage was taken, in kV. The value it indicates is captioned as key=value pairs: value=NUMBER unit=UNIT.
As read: value=3.8 unit=kV
